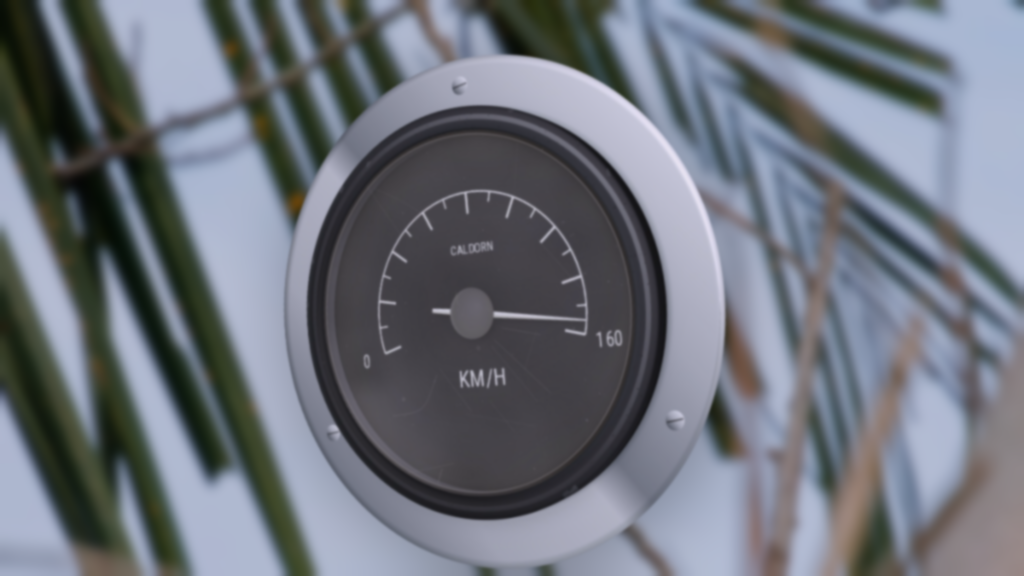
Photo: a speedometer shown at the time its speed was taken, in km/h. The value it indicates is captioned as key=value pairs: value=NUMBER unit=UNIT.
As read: value=155 unit=km/h
